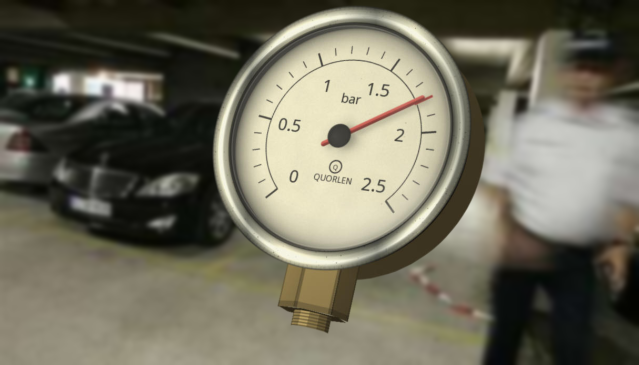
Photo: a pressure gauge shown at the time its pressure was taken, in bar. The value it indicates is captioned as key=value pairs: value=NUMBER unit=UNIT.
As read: value=1.8 unit=bar
